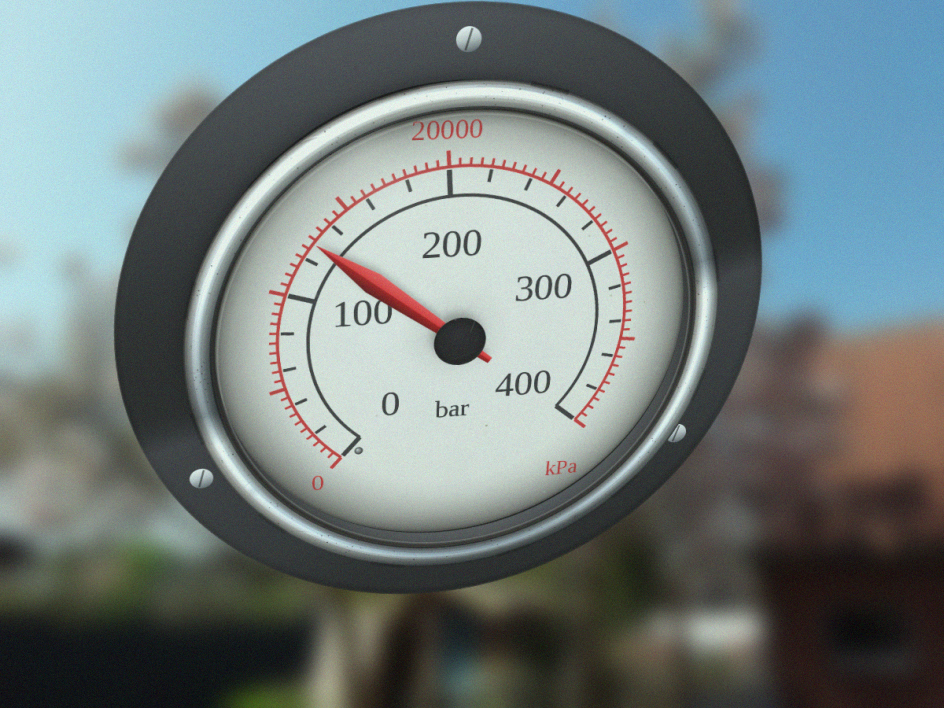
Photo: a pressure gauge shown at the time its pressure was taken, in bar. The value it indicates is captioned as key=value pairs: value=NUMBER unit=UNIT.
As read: value=130 unit=bar
